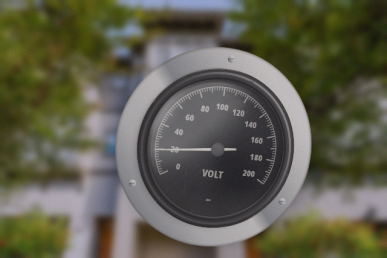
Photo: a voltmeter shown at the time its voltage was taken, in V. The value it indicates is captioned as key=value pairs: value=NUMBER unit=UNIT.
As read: value=20 unit=V
